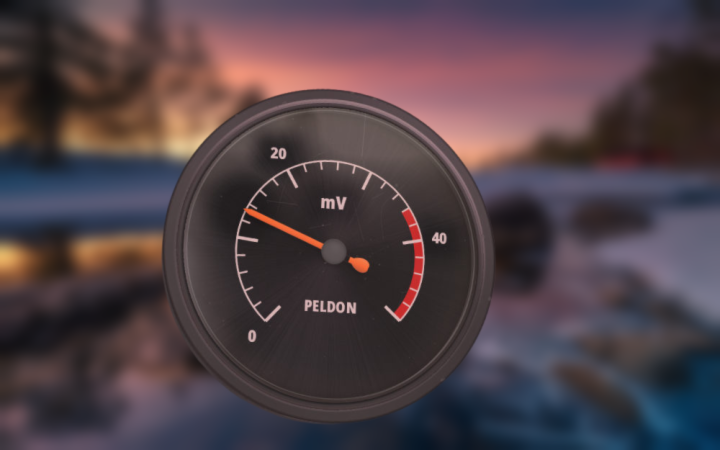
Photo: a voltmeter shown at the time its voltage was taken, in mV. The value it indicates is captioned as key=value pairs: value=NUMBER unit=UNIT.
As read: value=13 unit=mV
